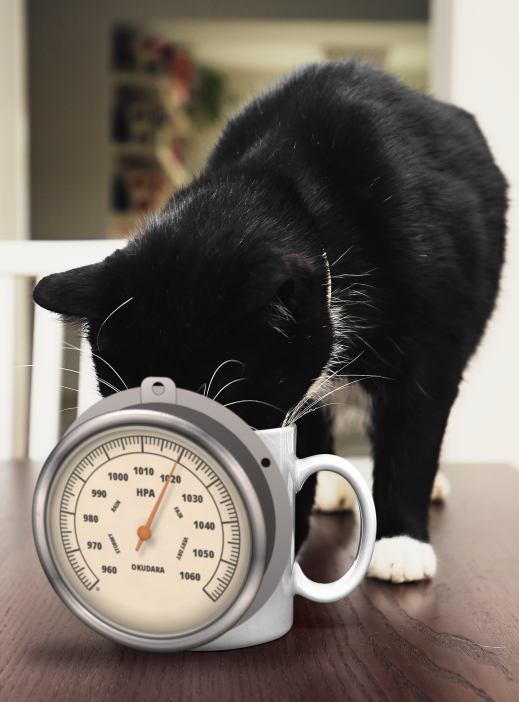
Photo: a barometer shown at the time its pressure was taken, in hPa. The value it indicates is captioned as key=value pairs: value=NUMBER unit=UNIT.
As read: value=1020 unit=hPa
